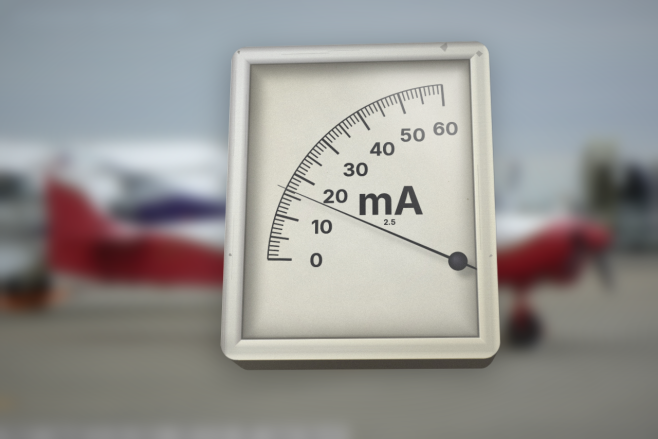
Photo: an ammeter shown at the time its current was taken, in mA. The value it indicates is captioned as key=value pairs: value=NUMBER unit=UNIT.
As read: value=16 unit=mA
